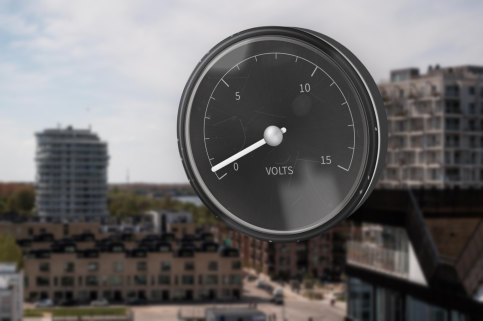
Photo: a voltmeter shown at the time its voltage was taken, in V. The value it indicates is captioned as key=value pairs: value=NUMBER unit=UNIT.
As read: value=0.5 unit=V
